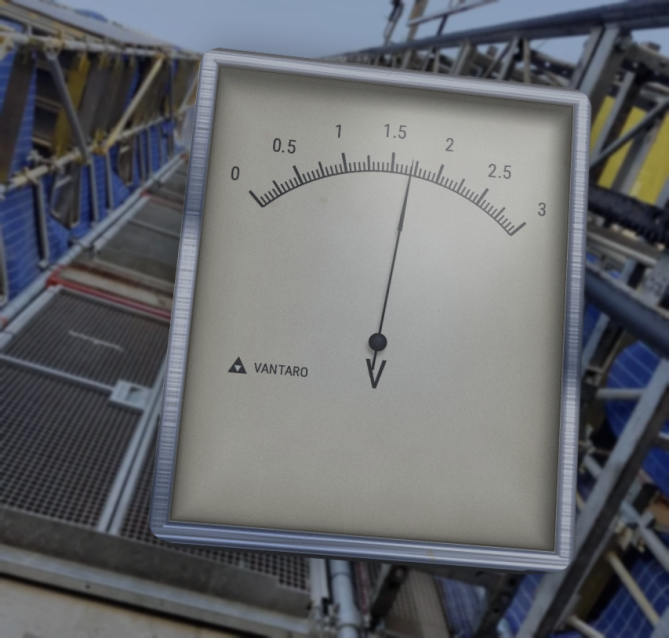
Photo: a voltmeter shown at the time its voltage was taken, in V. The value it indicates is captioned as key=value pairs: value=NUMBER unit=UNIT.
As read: value=1.7 unit=V
